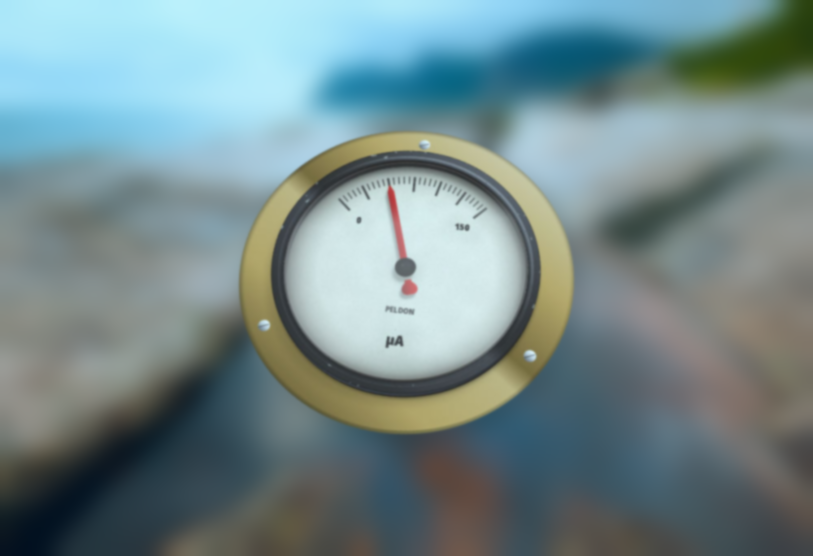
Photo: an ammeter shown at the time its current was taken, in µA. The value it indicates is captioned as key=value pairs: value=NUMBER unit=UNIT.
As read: value=50 unit=µA
